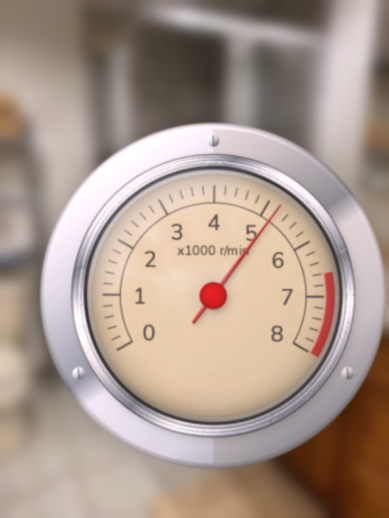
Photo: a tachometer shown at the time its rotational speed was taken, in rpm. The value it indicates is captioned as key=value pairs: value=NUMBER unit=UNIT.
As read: value=5200 unit=rpm
